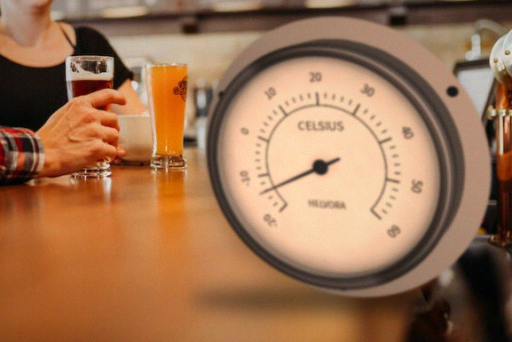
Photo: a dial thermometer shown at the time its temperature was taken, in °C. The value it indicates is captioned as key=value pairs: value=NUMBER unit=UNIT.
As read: value=-14 unit=°C
